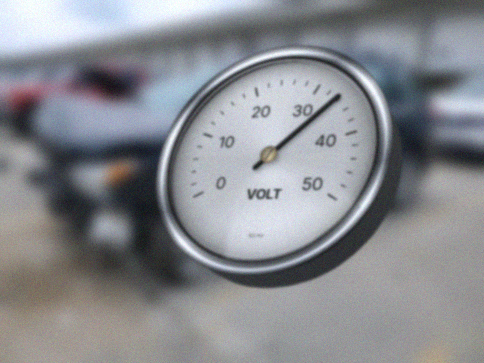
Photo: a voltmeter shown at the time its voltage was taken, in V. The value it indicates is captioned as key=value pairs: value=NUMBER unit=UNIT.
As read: value=34 unit=V
